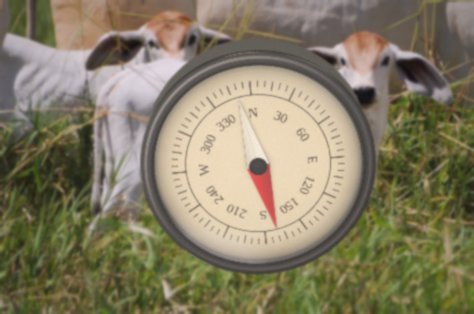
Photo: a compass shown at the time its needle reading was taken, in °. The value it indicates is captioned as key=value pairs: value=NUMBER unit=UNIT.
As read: value=170 unit=°
